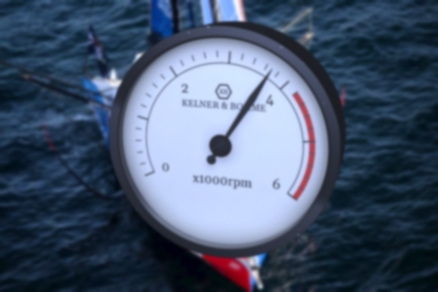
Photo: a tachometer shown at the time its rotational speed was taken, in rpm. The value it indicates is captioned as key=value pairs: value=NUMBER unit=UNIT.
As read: value=3700 unit=rpm
